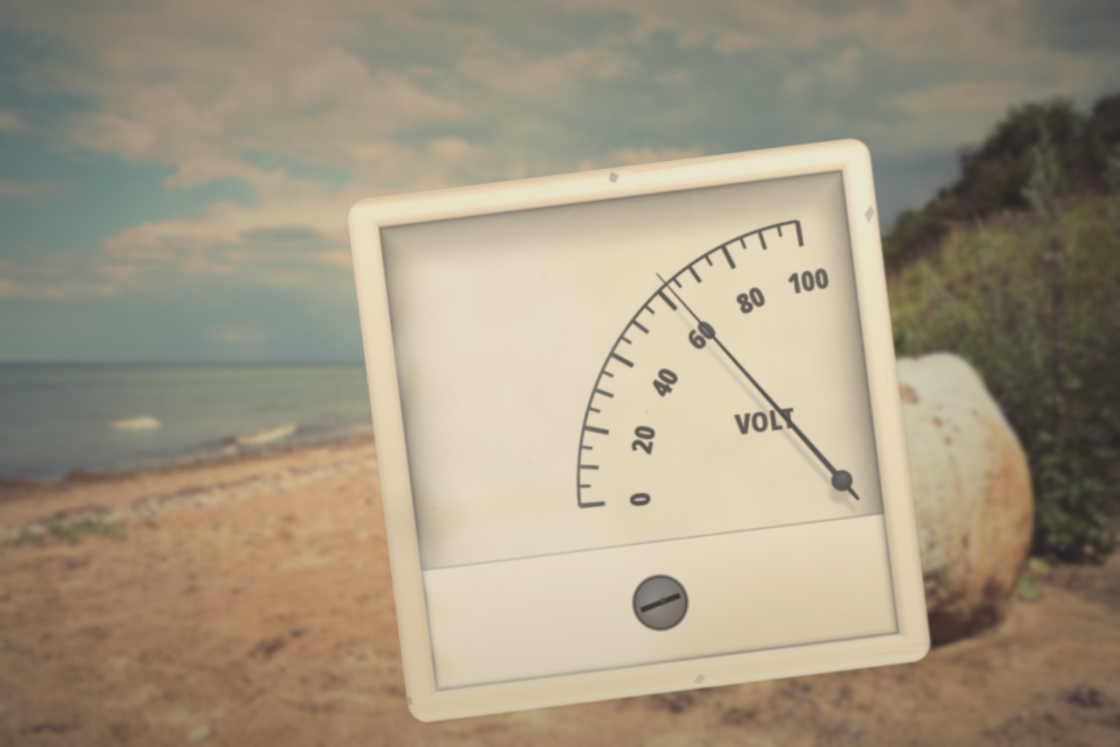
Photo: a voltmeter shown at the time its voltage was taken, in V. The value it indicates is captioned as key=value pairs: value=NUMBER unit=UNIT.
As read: value=62.5 unit=V
